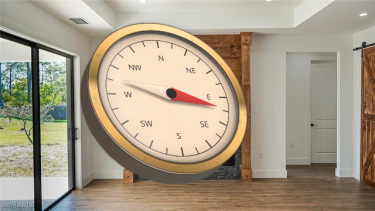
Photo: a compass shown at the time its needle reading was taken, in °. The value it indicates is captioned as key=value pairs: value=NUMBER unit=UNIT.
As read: value=105 unit=°
